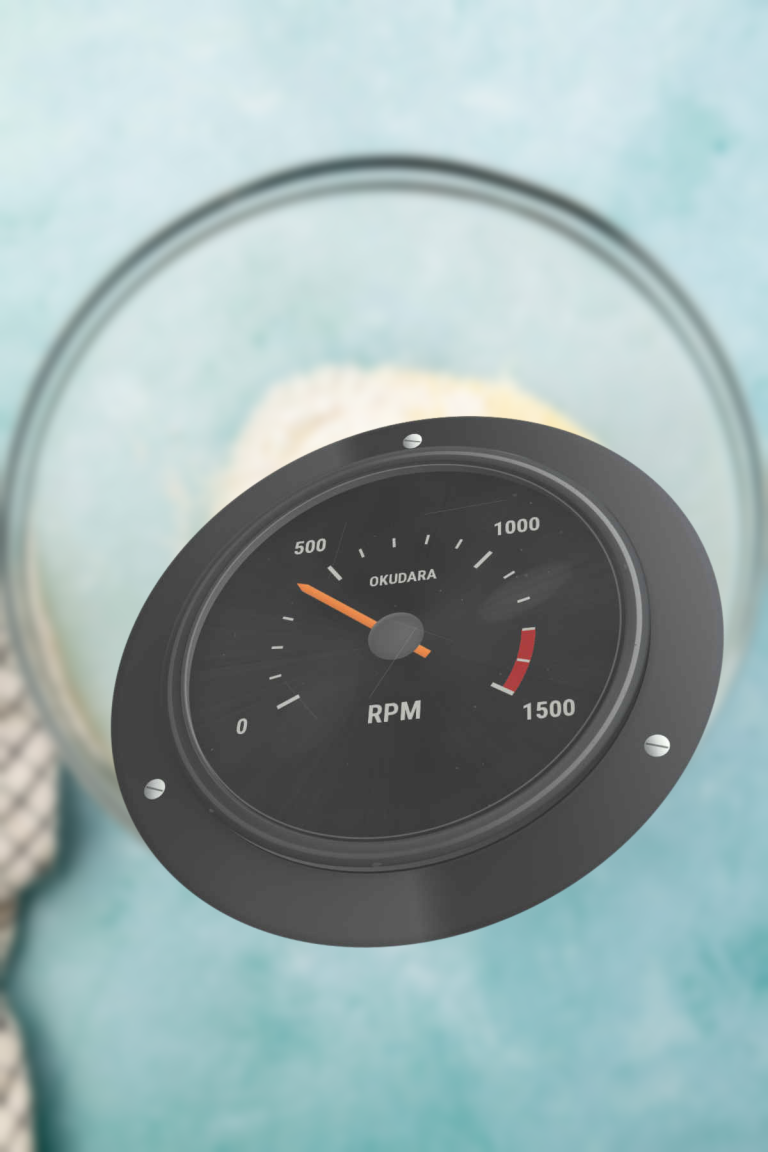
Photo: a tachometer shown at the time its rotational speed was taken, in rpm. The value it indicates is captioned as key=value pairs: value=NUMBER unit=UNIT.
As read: value=400 unit=rpm
